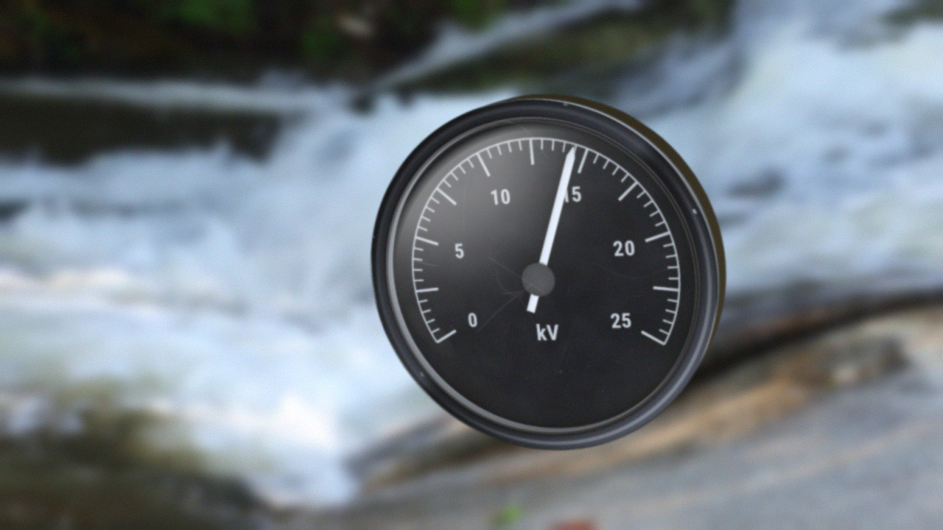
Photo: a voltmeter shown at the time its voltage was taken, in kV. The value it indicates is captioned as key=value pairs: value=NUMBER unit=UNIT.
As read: value=14.5 unit=kV
